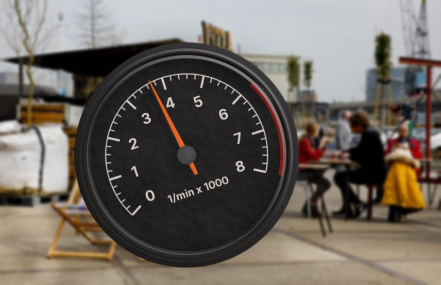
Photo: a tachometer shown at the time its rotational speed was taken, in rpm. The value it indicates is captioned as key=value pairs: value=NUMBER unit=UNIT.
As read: value=3700 unit=rpm
